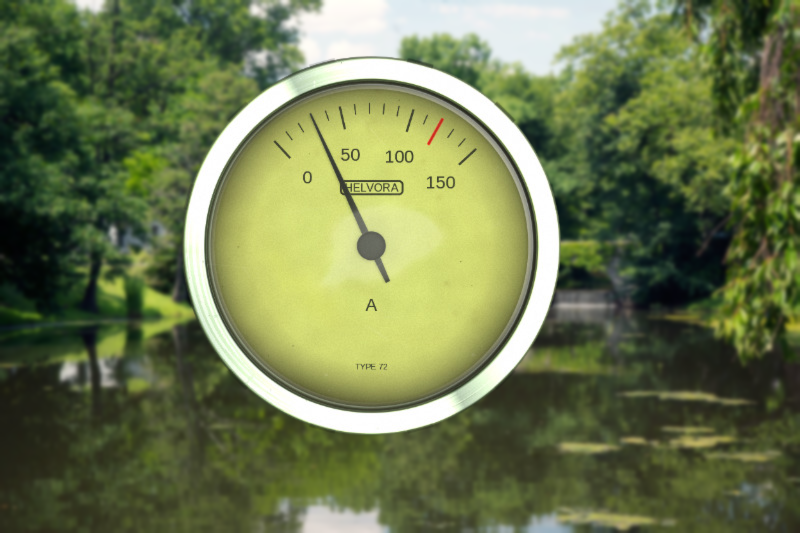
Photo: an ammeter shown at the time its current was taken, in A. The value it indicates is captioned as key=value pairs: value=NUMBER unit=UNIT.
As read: value=30 unit=A
